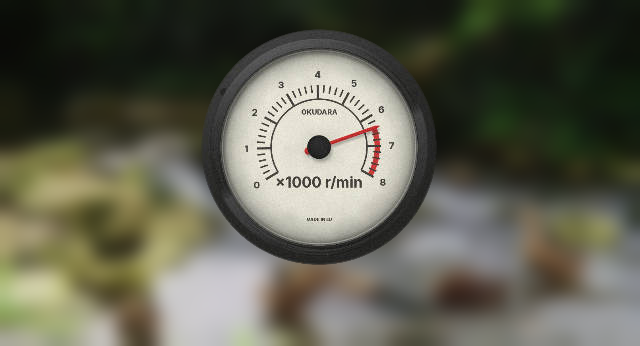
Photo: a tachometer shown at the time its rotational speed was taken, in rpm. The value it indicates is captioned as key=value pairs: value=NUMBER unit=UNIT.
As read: value=6400 unit=rpm
